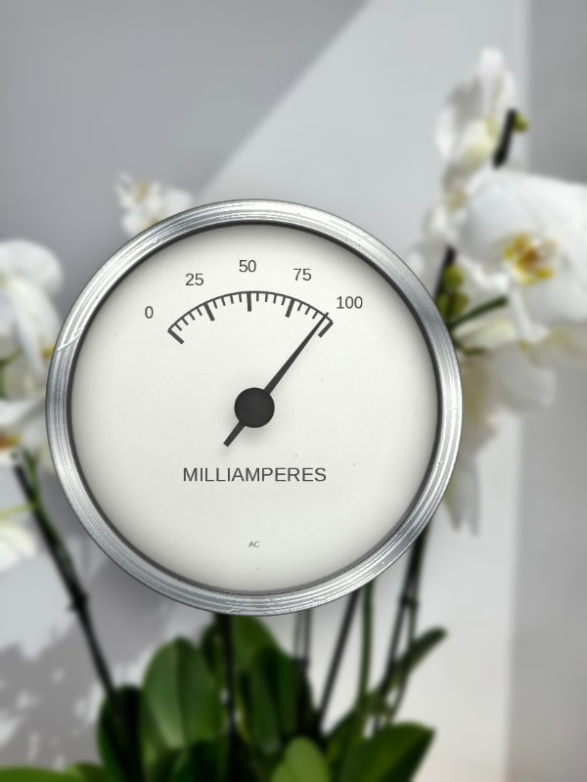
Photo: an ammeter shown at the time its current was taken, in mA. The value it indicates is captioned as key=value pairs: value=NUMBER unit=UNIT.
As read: value=95 unit=mA
